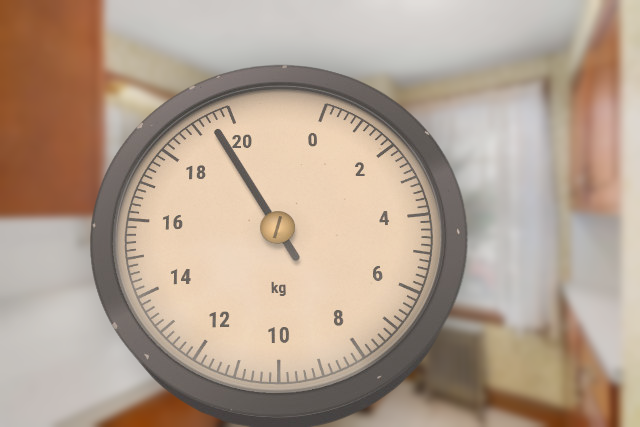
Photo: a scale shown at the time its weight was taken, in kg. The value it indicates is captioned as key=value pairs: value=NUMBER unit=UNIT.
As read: value=19.4 unit=kg
